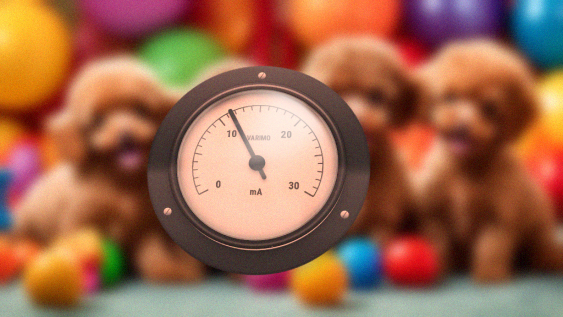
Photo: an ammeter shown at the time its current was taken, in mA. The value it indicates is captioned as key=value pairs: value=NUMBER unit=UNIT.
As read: value=11.5 unit=mA
